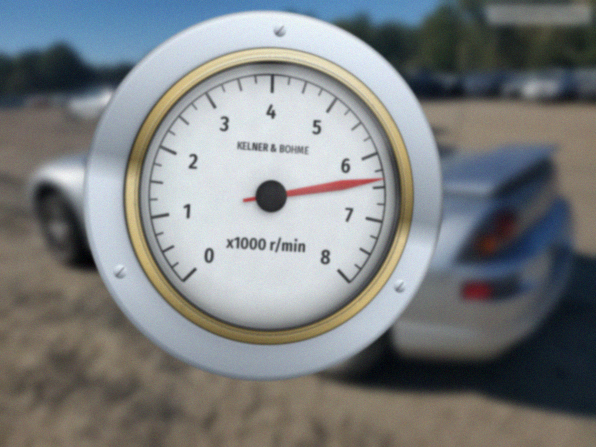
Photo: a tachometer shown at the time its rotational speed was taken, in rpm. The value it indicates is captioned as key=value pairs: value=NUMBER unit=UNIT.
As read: value=6375 unit=rpm
